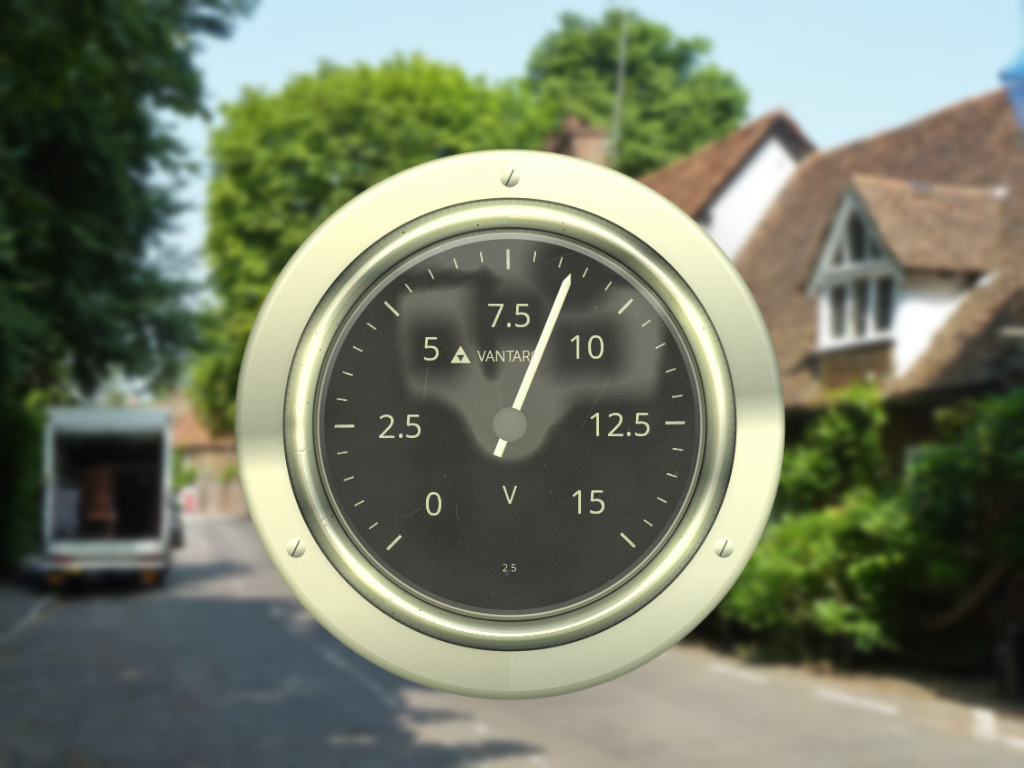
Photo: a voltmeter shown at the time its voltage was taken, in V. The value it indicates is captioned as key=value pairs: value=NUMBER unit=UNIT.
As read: value=8.75 unit=V
